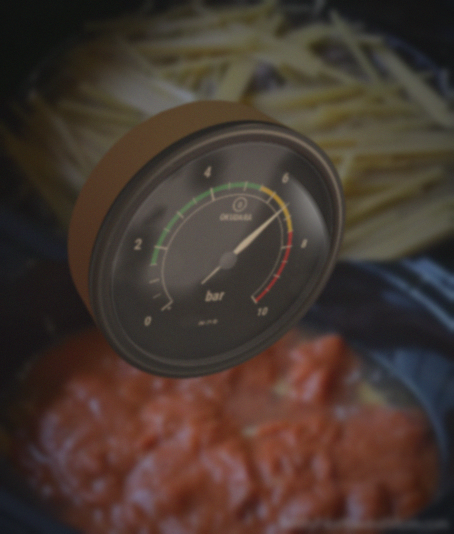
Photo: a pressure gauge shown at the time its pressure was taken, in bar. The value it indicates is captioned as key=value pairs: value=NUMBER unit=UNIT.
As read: value=6.5 unit=bar
